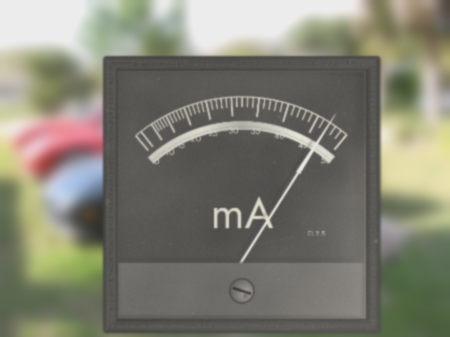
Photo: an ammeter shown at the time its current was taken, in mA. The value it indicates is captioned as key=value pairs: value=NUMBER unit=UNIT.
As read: value=47 unit=mA
